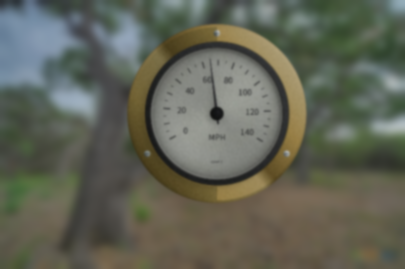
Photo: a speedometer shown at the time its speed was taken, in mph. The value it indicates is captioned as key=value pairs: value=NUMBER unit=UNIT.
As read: value=65 unit=mph
